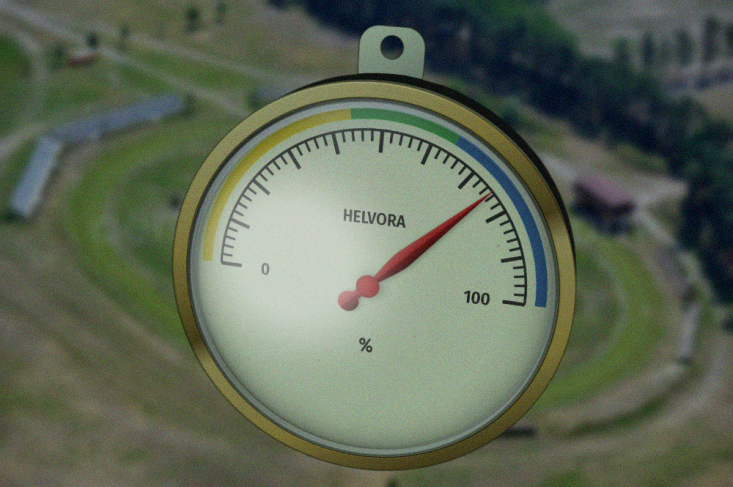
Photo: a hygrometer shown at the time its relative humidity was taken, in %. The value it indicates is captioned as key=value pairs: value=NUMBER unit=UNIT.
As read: value=75 unit=%
